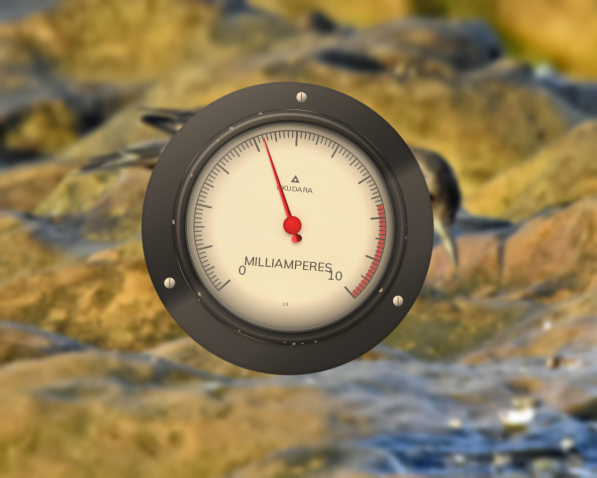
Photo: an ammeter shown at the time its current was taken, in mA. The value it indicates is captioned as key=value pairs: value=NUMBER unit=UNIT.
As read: value=4.2 unit=mA
